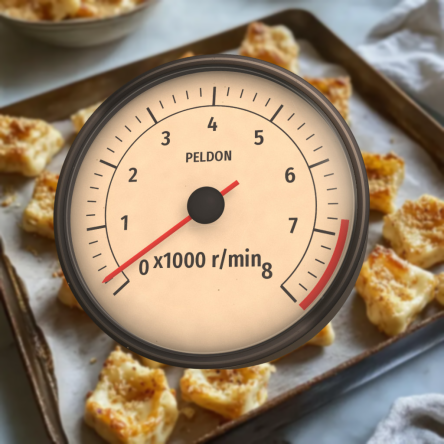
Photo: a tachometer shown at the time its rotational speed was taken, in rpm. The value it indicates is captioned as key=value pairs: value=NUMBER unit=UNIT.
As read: value=200 unit=rpm
